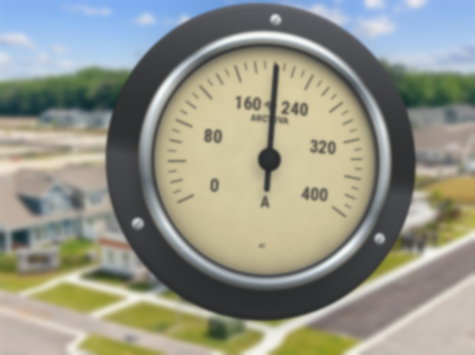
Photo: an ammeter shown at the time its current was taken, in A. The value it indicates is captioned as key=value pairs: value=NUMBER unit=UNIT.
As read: value=200 unit=A
